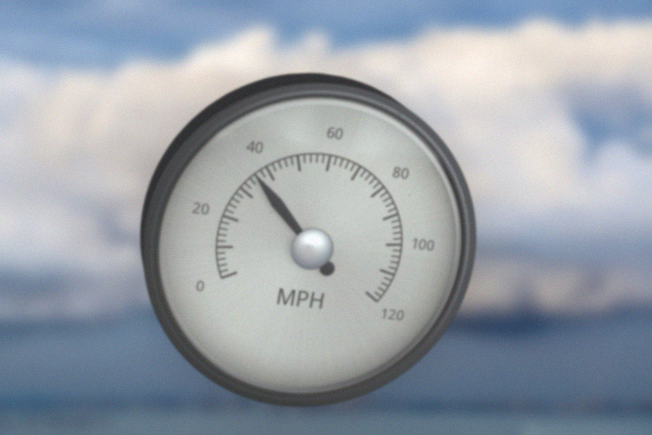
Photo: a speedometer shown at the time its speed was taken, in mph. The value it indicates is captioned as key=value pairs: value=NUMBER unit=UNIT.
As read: value=36 unit=mph
